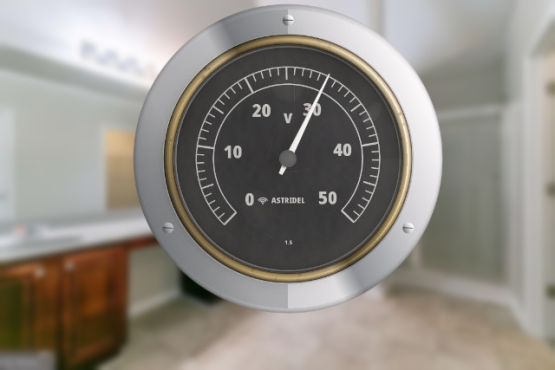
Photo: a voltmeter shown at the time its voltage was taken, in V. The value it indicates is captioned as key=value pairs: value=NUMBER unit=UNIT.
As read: value=30 unit=V
